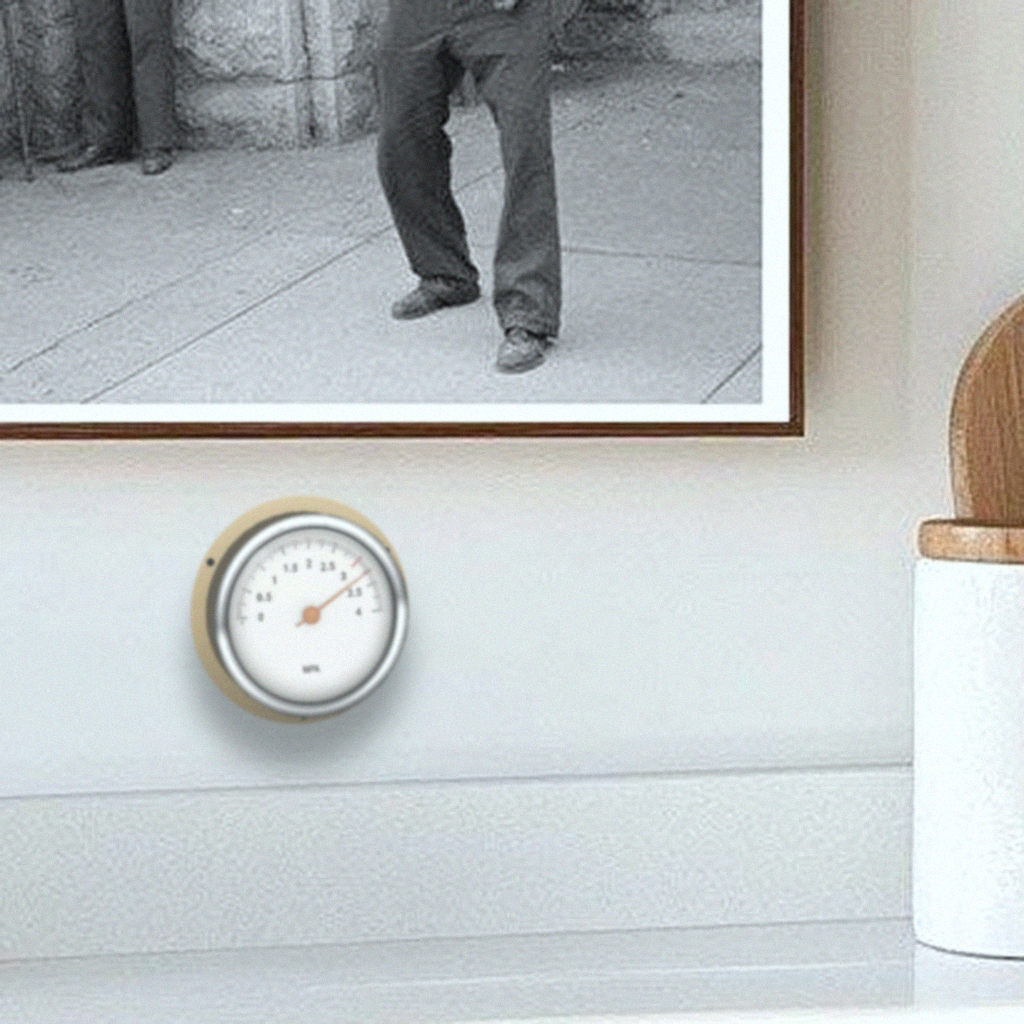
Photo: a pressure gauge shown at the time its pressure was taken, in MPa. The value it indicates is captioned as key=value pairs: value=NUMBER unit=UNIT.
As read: value=3.25 unit=MPa
